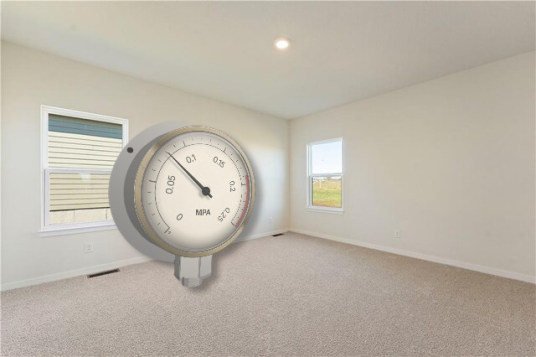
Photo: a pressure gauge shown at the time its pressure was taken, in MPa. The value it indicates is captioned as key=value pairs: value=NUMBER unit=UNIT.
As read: value=0.08 unit=MPa
